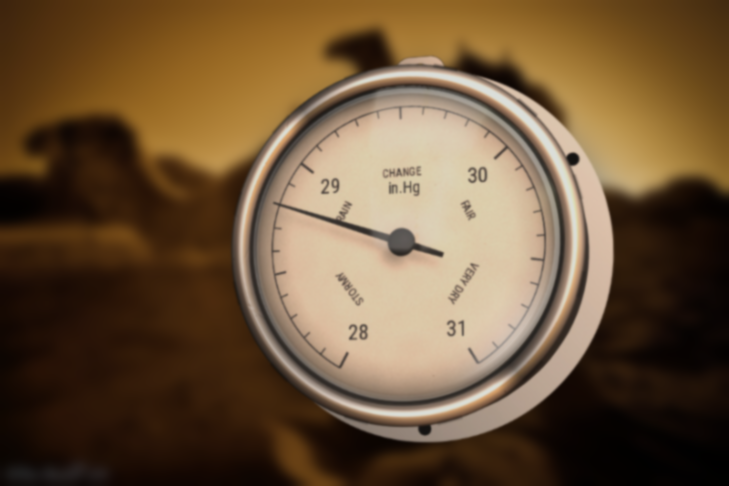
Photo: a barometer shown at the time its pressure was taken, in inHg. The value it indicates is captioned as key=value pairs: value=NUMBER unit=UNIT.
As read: value=28.8 unit=inHg
